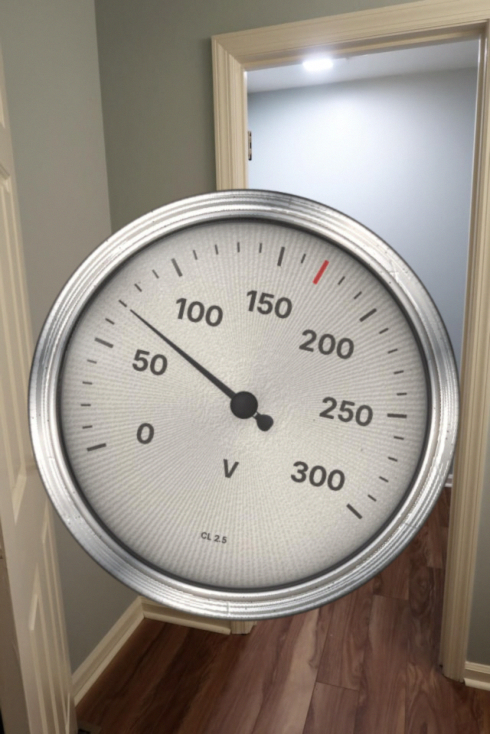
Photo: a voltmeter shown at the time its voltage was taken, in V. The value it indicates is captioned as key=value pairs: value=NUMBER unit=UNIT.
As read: value=70 unit=V
